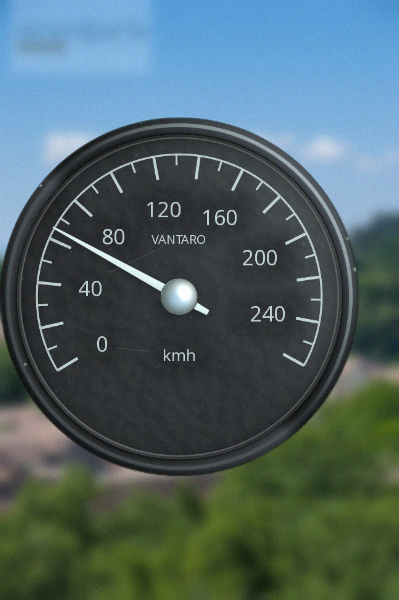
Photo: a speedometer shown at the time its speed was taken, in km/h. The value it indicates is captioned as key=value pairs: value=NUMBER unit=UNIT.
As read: value=65 unit=km/h
